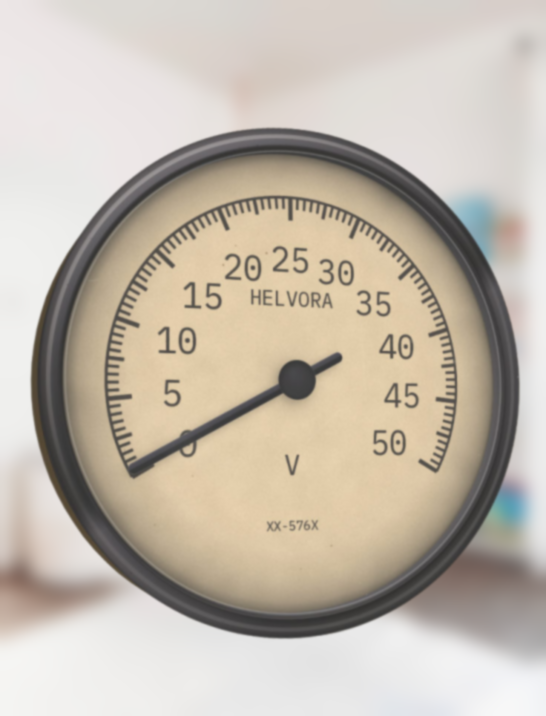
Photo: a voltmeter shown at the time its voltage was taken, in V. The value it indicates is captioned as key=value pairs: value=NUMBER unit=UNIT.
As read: value=0.5 unit=V
